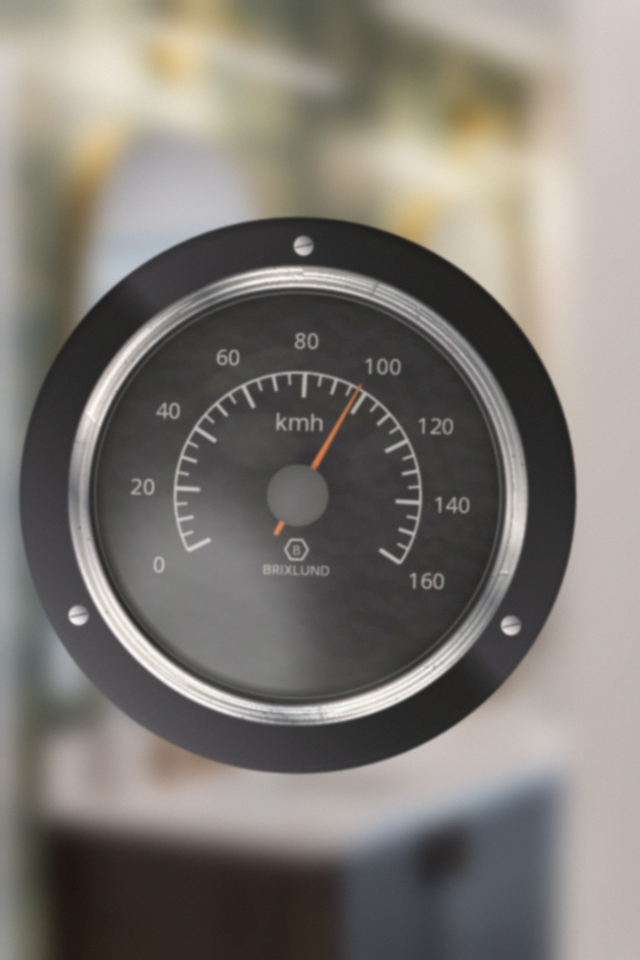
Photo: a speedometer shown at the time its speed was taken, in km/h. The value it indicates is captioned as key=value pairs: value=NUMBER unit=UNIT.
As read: value=97.5 unit=km/h
